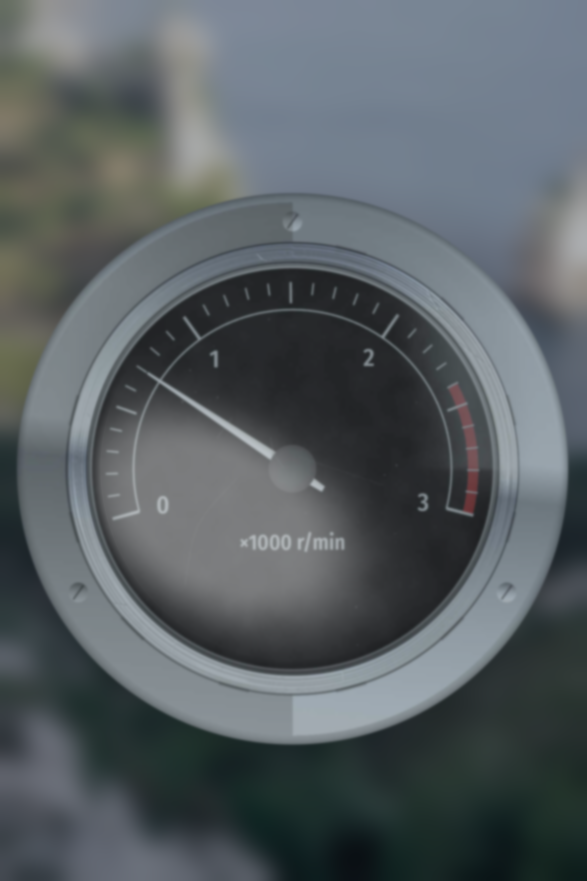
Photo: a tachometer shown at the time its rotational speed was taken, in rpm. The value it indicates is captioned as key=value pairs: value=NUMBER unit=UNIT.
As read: value=700 unit=rpm
